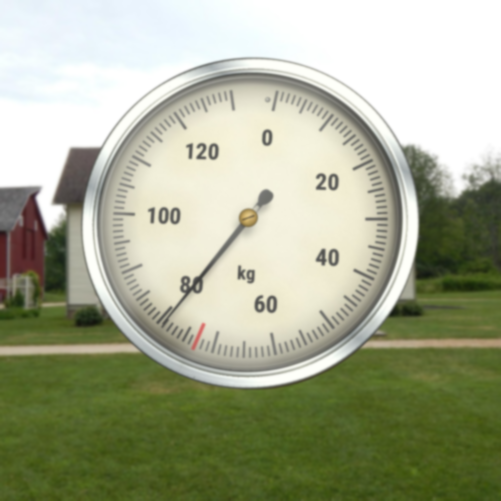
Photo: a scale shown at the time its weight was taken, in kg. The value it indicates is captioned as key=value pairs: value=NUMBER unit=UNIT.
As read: value=79 unit=kg
